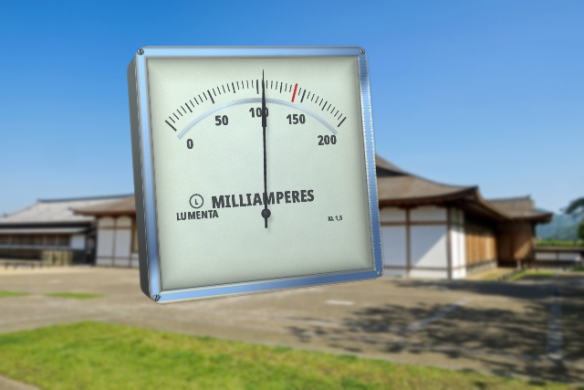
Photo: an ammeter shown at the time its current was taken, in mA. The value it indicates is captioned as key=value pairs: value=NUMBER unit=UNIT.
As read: value=105 unit=mA
